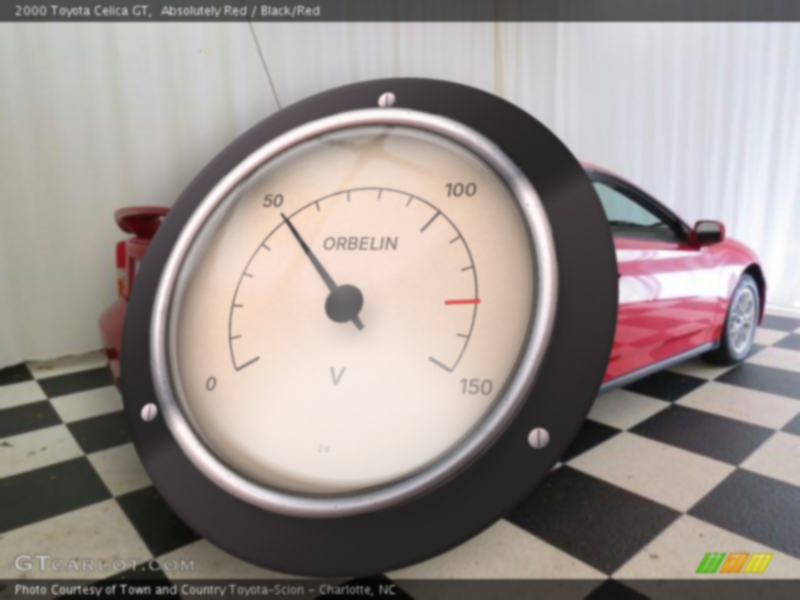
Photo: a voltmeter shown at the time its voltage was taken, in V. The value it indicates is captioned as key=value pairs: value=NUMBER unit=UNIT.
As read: value=50 unit=V
